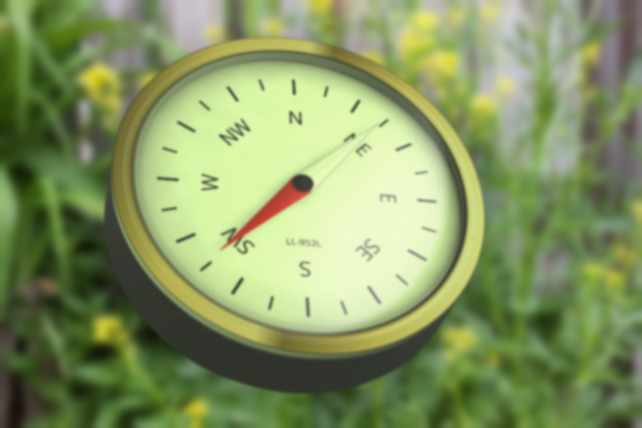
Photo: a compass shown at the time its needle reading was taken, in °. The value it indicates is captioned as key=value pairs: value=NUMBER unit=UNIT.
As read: value=225 unit=°
